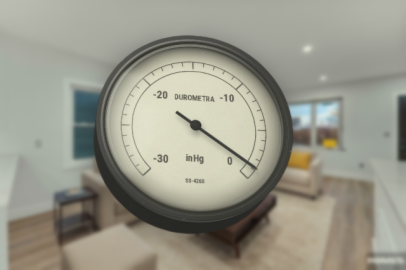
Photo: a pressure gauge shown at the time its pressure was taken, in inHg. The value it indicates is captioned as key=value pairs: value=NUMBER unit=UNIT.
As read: value=-1 unit=inHg
